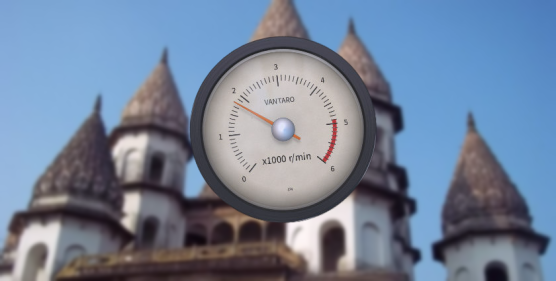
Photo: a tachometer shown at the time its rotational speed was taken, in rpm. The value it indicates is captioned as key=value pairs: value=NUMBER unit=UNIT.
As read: value=1800 unit=rpm
